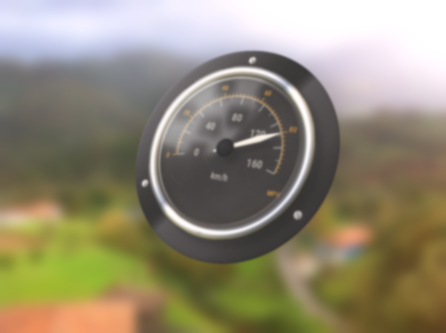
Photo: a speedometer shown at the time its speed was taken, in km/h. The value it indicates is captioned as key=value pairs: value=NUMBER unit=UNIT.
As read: value=130 unit=km/h
